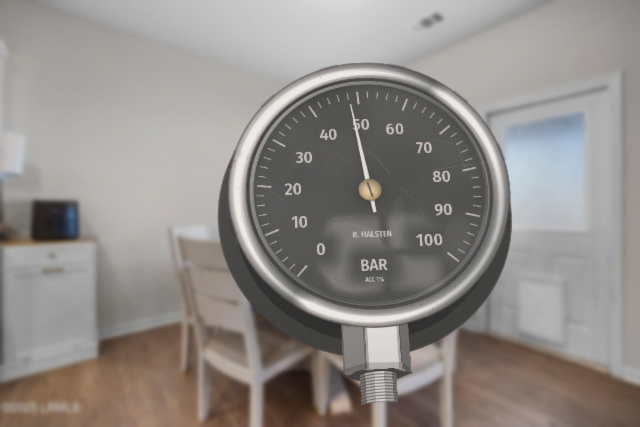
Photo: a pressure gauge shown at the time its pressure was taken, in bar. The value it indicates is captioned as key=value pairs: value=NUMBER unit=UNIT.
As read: value=48 unit=bar
